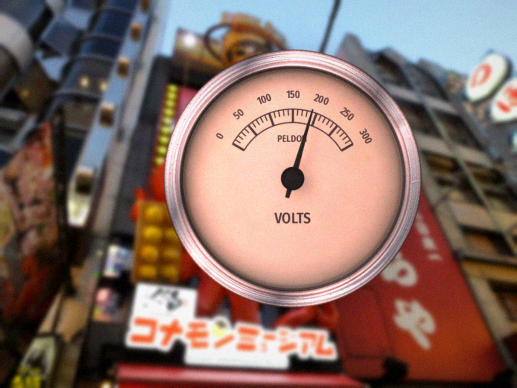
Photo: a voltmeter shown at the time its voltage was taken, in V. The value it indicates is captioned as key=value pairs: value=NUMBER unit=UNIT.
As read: value=190 unit=V
